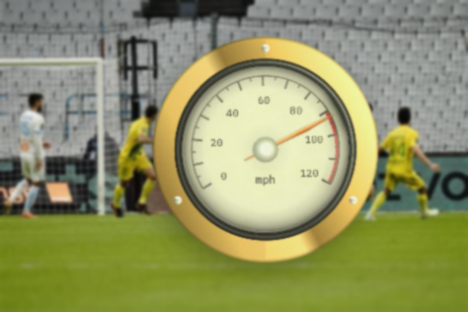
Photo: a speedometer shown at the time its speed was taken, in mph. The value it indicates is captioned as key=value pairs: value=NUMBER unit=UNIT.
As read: value=92.5 unit=mph
